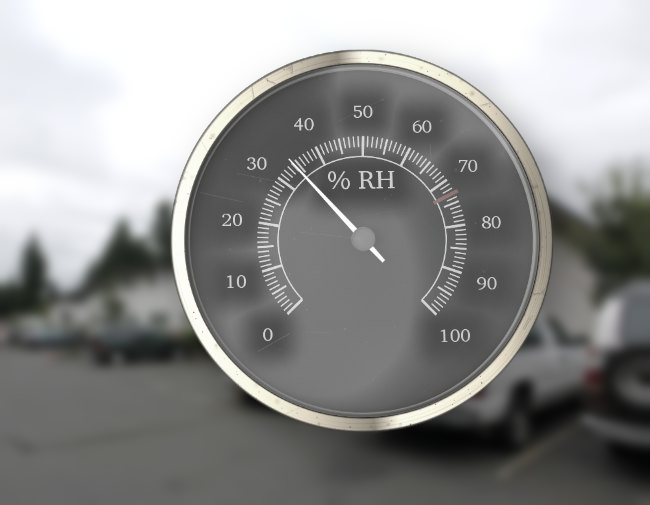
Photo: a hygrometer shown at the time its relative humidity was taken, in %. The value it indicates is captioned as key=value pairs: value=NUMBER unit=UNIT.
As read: value=34 unit=%
